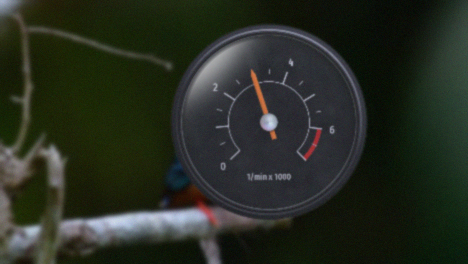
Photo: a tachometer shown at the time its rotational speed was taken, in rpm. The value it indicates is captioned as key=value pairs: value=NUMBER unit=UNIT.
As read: value=3000 unit=rpm
